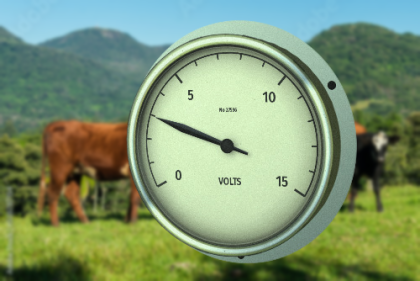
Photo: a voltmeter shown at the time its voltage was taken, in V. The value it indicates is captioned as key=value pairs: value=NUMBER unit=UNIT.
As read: value=3 unit=V
